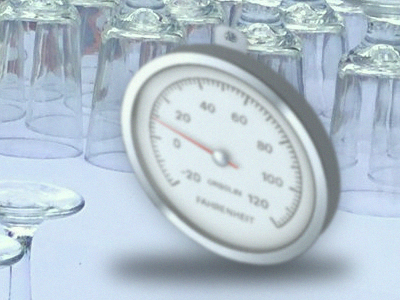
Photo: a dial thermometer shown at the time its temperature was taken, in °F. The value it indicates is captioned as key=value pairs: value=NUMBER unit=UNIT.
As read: value=10 unit=°F
